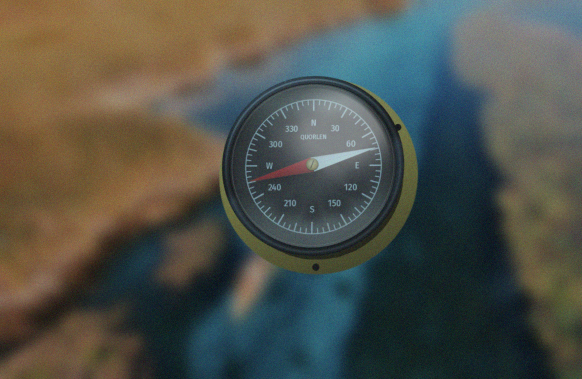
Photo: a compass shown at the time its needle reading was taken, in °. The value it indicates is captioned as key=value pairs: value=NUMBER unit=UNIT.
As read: value=255 unit=°
